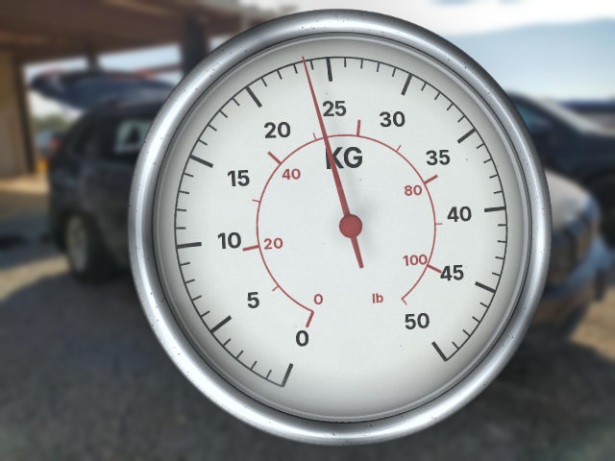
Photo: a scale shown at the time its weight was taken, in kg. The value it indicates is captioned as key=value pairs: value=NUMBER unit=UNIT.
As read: value=23.5 unit=kg
